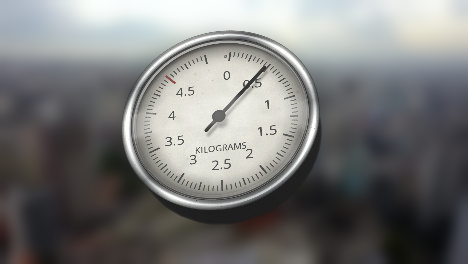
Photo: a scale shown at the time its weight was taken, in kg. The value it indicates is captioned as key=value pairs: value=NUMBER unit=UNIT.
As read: value=0.5 unit=kg
